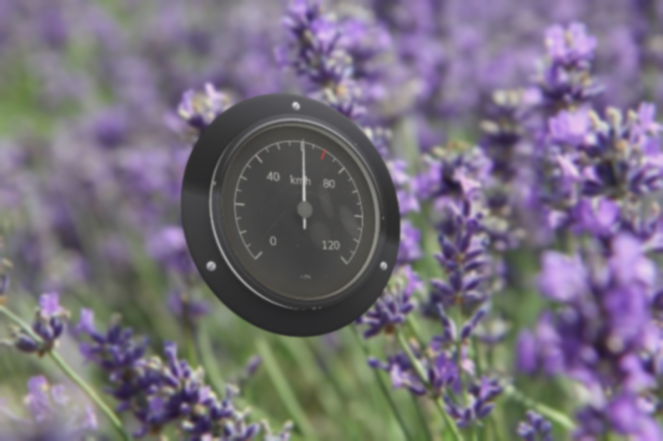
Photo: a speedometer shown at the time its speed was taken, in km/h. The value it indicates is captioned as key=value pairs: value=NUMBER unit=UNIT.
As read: value=60 unit=km/h
